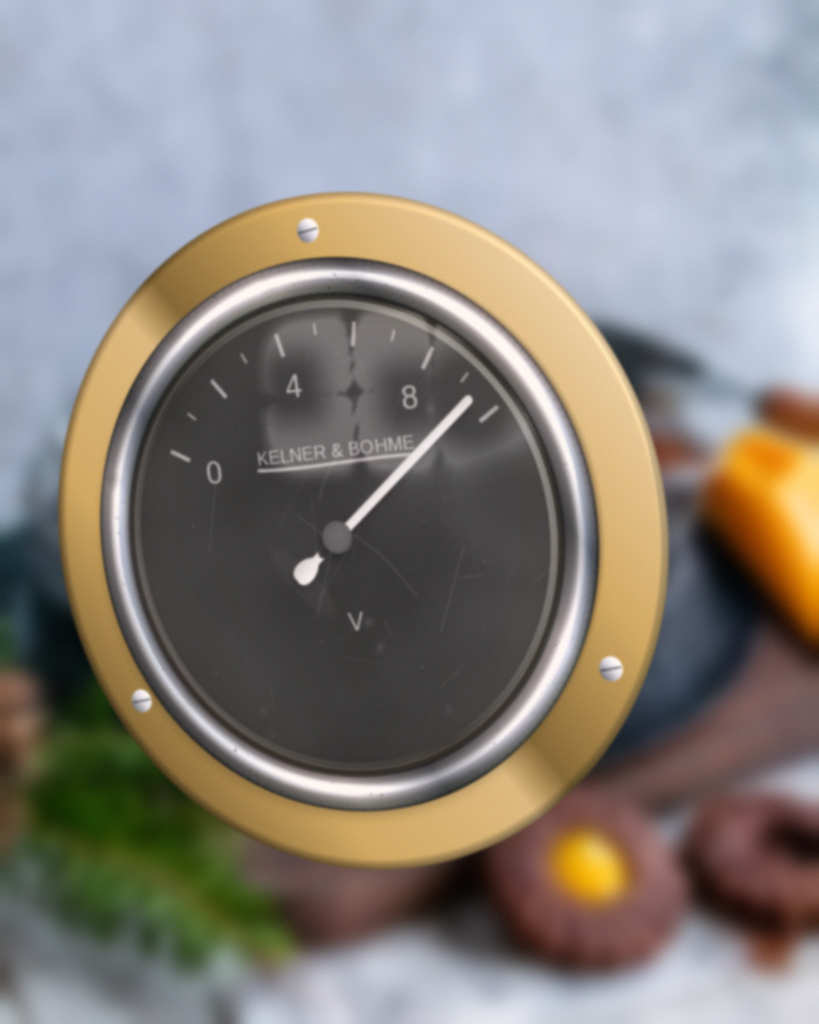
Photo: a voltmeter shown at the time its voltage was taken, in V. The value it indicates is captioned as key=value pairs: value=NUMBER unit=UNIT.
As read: value=9.5 unit=V
